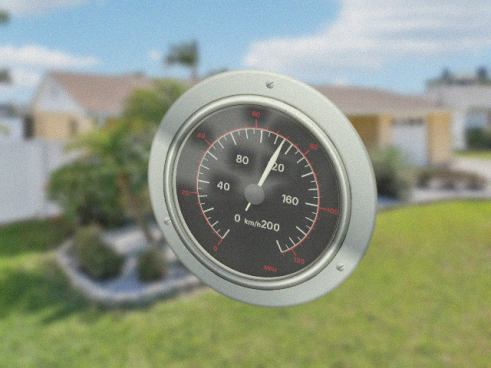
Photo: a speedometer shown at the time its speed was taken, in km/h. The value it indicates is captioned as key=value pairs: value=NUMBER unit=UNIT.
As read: value=115 unit=km/h
